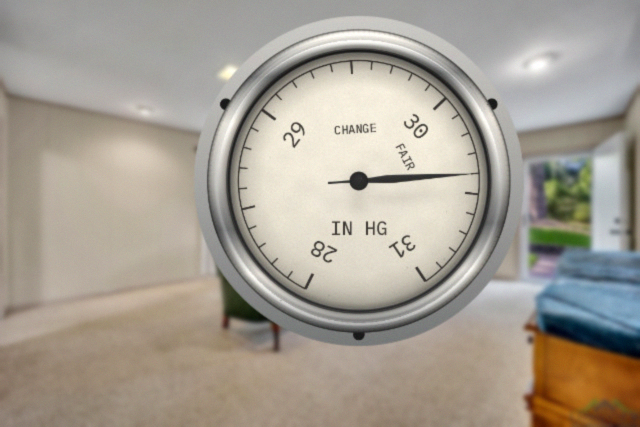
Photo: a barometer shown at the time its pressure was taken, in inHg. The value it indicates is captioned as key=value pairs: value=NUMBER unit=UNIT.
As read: value=30.4 unit=inHg
